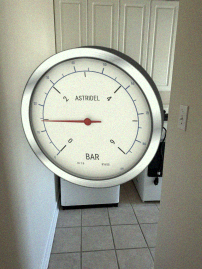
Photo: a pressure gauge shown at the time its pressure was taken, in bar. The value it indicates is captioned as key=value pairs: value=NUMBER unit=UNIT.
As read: value=1 unit=bar
